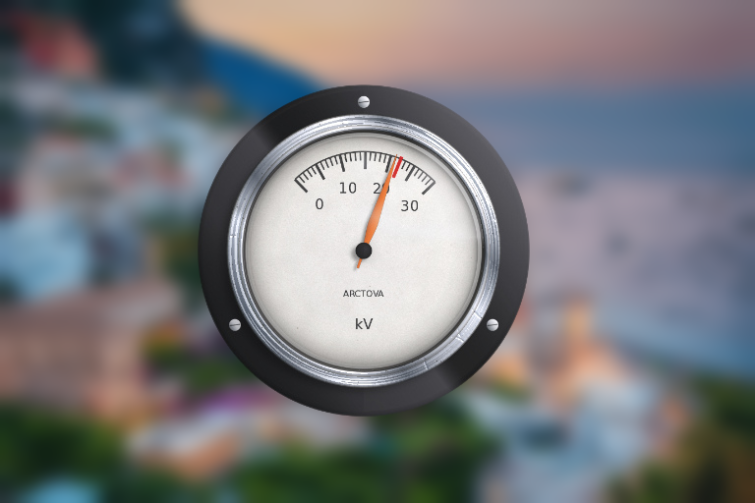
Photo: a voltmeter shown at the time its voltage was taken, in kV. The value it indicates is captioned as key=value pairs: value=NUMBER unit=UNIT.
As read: value=21 unit=kV
